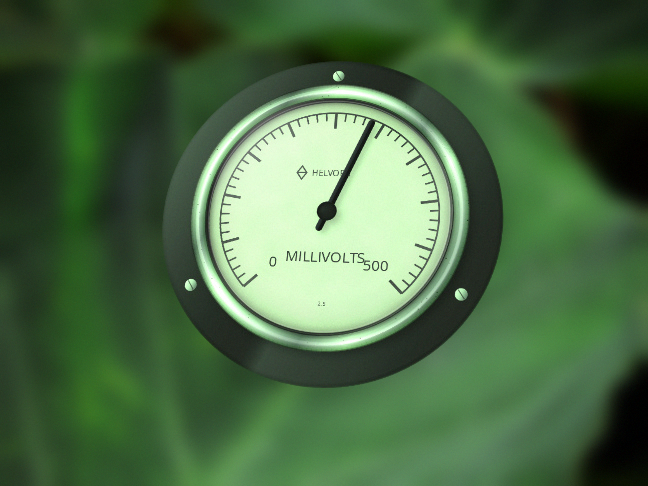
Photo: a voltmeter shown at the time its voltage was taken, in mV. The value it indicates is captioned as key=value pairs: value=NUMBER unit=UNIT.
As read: value=290 unit=mV
